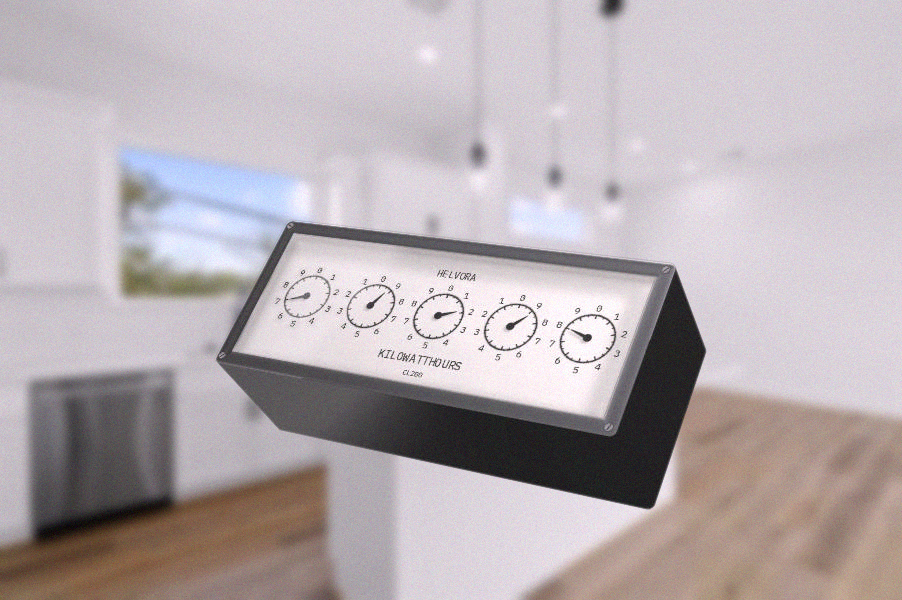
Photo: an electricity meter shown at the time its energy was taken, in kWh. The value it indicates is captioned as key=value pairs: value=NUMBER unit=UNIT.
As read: value=69188 unit=kWh
